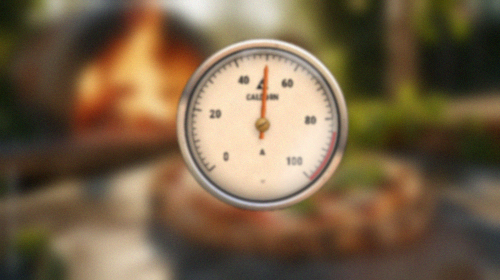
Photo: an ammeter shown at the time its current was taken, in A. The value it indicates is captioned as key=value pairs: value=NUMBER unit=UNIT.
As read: value=50 unit=A
